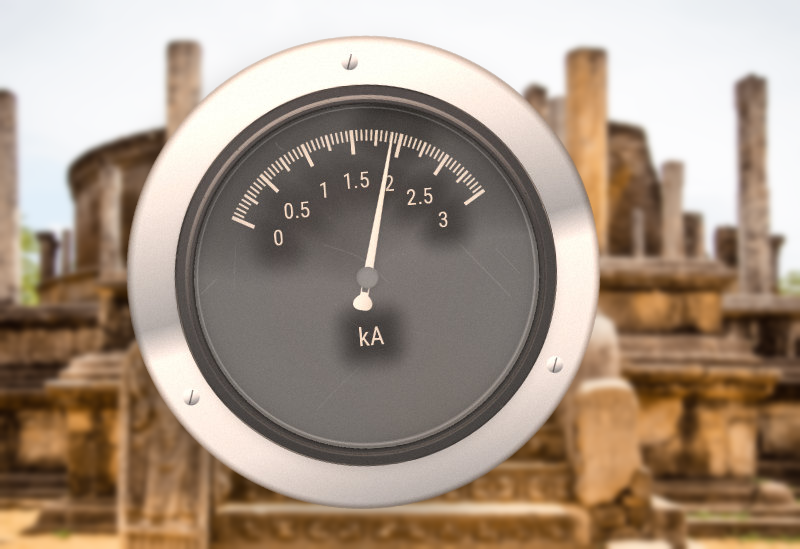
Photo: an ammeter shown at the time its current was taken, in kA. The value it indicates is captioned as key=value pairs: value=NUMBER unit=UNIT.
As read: value=1.9 unit=kA
